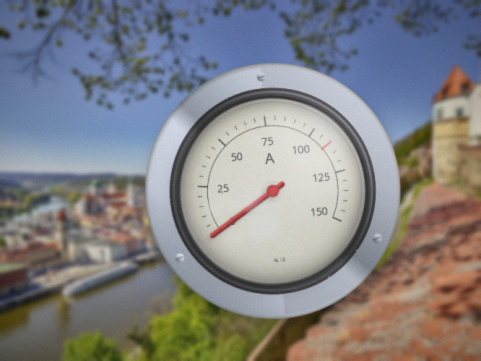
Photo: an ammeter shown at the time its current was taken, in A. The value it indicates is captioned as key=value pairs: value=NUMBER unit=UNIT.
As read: value=0 unit=A
